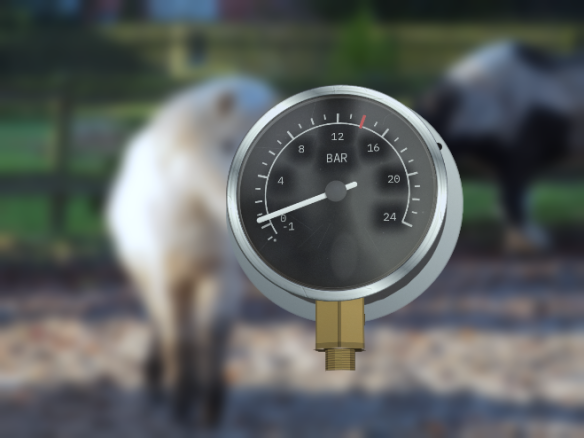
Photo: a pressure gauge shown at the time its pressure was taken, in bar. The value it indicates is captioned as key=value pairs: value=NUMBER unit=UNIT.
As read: value=0.5 unit=bar
